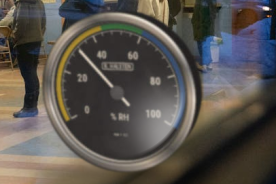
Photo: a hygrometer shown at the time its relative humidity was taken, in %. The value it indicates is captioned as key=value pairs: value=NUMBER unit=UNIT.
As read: value=32 unit=%
